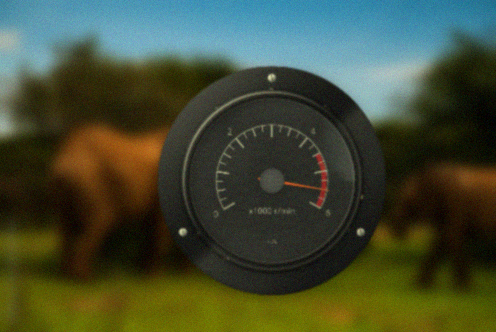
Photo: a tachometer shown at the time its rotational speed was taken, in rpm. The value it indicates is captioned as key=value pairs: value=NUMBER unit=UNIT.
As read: value=5500 unit=rpm
